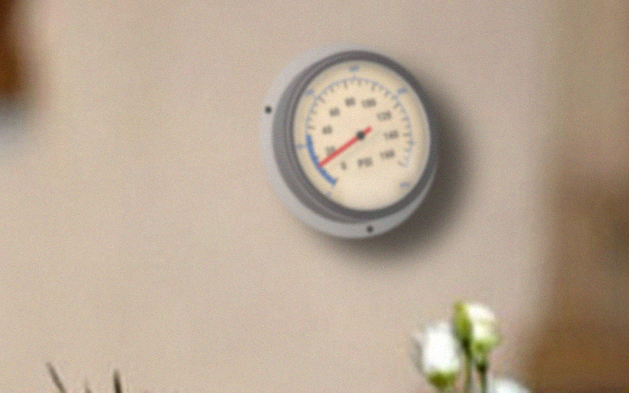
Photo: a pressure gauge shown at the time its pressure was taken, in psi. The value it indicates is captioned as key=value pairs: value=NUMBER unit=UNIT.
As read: value=15 unit=psi
